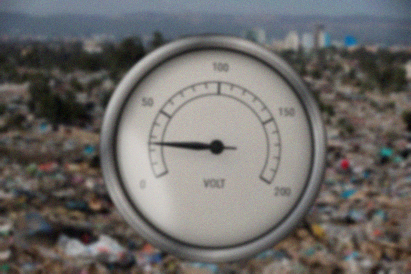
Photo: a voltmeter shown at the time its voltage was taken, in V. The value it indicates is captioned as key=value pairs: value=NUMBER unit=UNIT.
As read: value=25 unit=V
